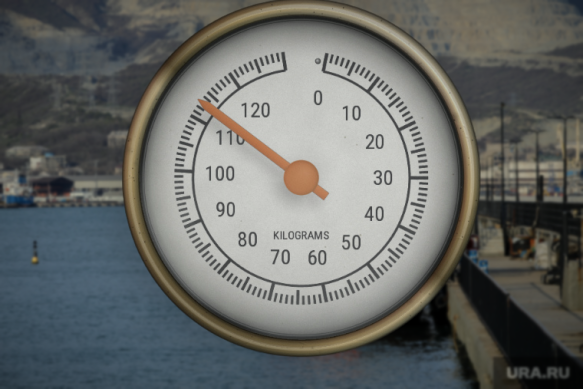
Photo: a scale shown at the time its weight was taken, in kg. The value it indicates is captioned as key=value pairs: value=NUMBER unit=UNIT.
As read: value=113 unit=kg
